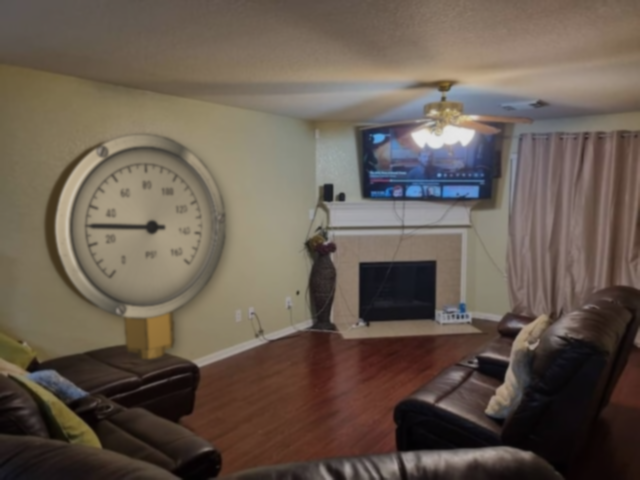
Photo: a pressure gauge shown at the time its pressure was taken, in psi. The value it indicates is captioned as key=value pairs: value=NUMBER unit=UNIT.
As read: value=30 unit=psi
